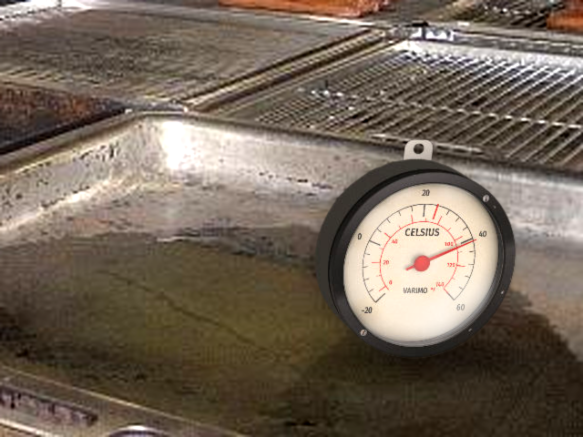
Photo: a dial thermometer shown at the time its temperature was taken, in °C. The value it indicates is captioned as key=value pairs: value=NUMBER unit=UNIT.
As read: value=40 unit=°C
